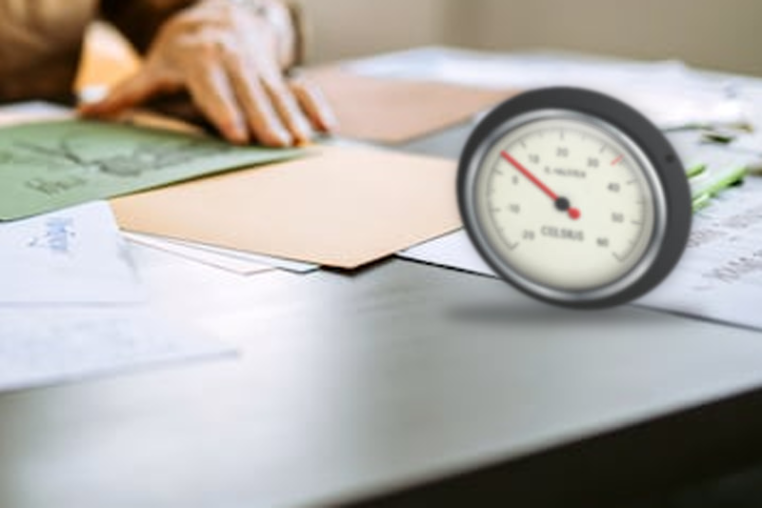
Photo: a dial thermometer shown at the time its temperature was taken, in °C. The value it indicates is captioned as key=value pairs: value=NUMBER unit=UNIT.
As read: value=5 unit=°C
